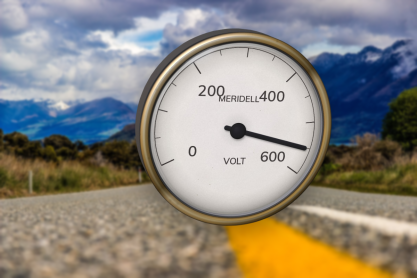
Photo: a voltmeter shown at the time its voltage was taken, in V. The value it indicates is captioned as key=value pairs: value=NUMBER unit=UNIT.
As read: value=550 unit=V
